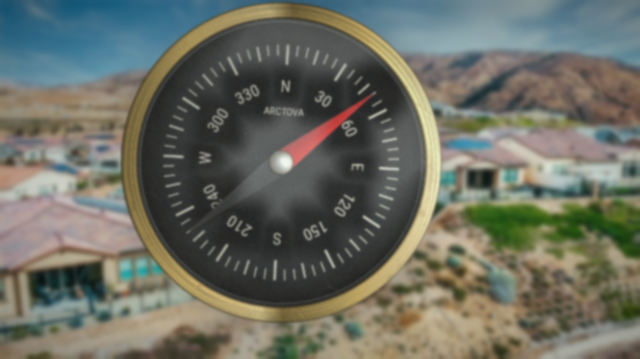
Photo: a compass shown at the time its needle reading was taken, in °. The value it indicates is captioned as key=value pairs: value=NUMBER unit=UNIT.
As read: value=50 unit=°
